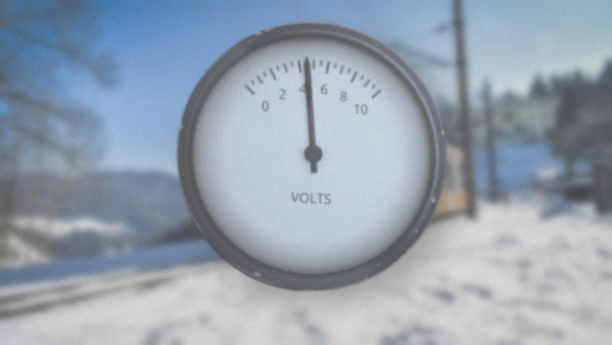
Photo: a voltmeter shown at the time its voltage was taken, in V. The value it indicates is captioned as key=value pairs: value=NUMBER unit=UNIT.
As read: value=4.5 unit=V
